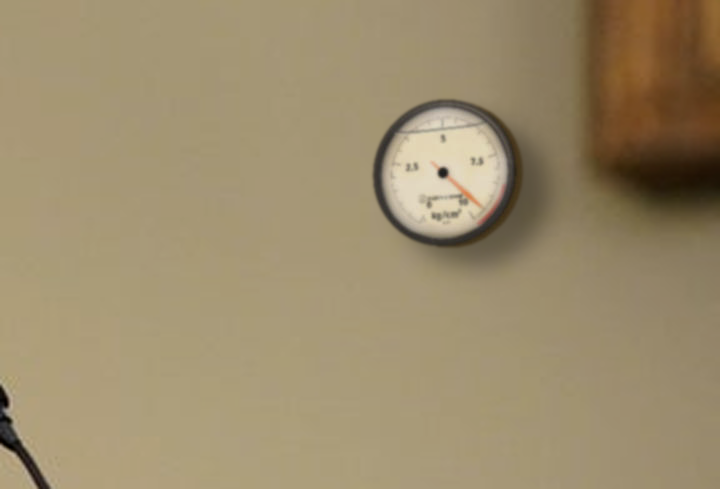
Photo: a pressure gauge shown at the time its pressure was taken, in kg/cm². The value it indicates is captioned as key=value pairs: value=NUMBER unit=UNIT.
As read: value=9.5 unit=kg/cm²
